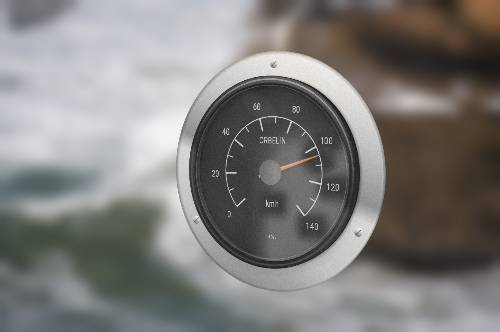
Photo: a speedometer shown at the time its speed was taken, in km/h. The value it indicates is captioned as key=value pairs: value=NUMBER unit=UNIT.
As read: value=105 unit=km/h
